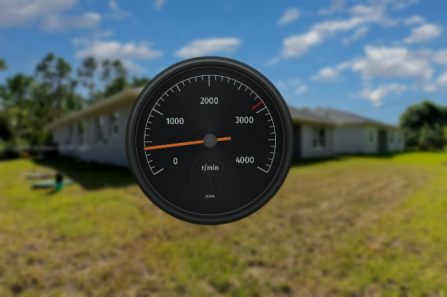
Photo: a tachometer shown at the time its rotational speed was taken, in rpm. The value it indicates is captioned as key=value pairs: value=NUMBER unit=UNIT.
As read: value=400 unit=rpm
